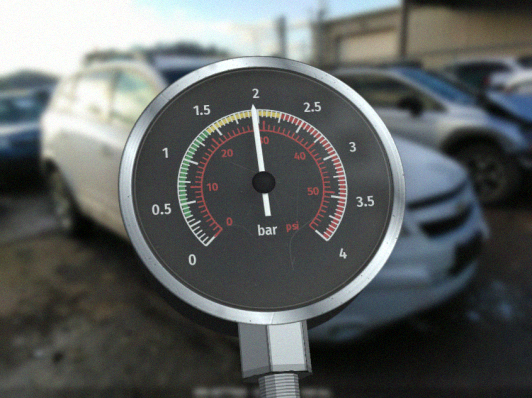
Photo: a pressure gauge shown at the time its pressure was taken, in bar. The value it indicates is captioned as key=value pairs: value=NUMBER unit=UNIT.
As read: value=1.95 unit=bar
